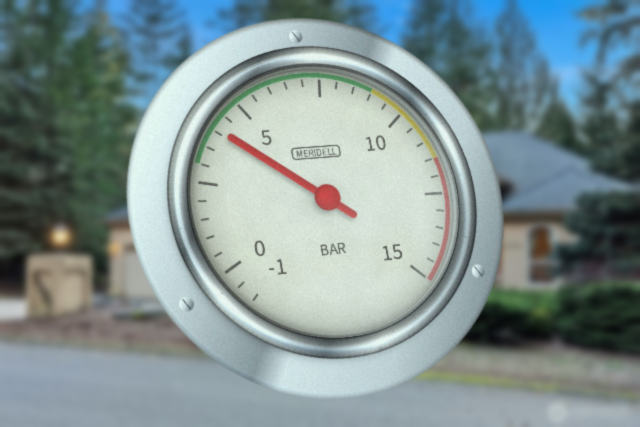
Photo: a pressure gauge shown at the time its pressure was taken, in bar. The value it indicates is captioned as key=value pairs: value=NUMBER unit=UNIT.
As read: value=4 unit=bar
